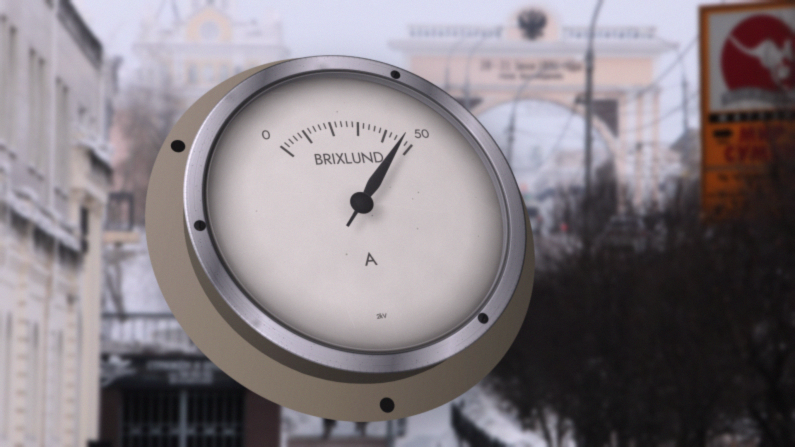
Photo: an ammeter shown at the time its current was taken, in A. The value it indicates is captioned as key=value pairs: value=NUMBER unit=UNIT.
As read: value=46 unit=A
